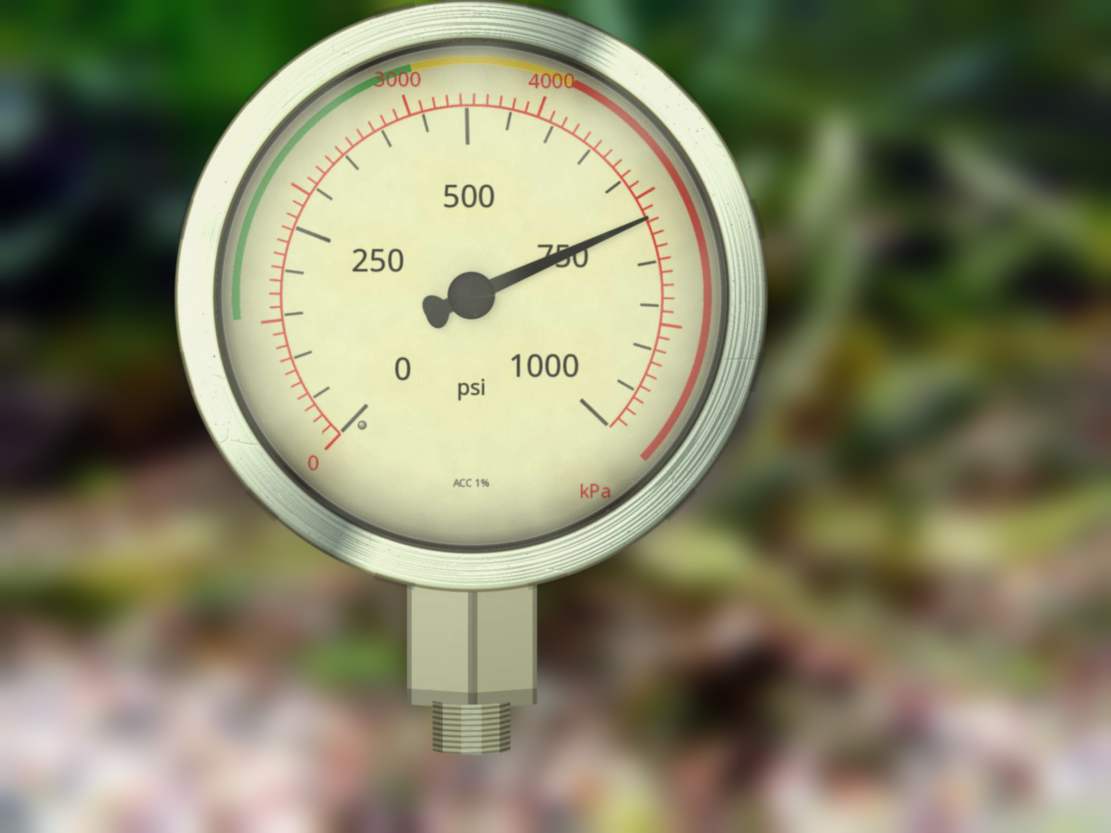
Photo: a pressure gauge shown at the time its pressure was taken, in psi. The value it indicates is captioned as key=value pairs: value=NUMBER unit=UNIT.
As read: value=750 unit=psi
